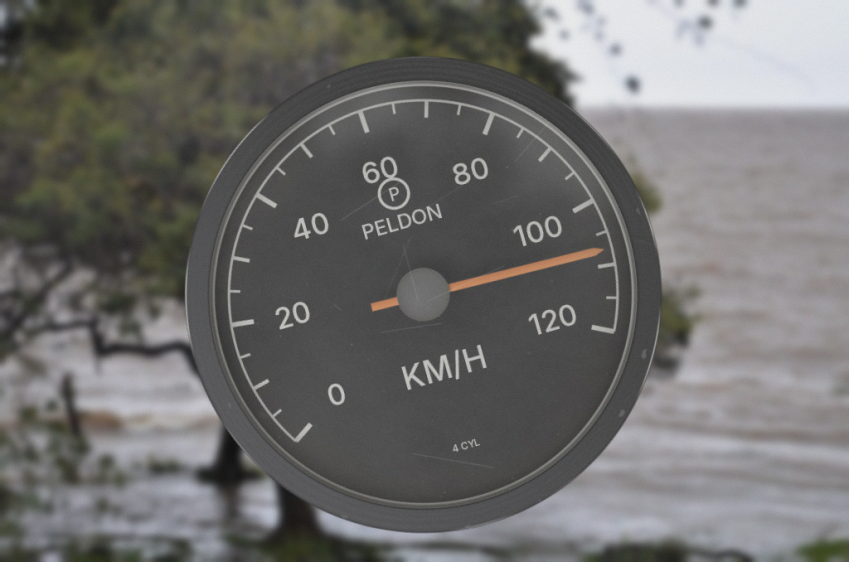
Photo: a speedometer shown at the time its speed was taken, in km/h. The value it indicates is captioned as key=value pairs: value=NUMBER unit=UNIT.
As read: value=107.5 unit=km/h
